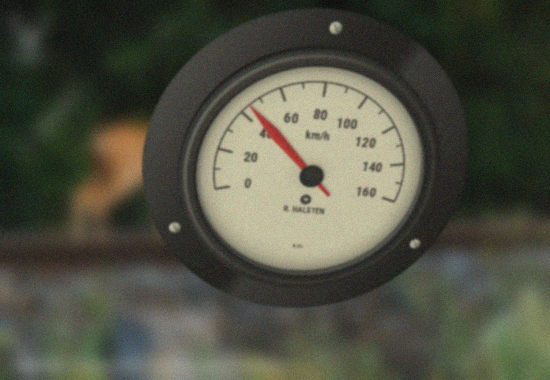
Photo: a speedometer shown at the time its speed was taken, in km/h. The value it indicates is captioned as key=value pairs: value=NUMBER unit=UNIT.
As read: value=45 unit=km/h
